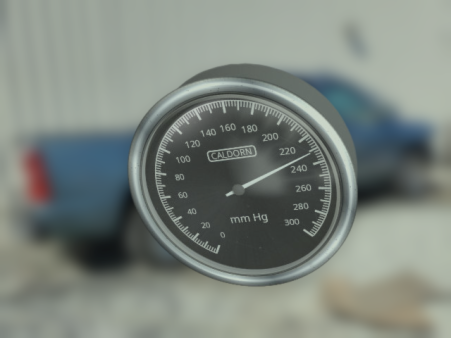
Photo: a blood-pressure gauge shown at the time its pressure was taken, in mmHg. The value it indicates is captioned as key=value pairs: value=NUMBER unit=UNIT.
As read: value=230 unit=mmHg
